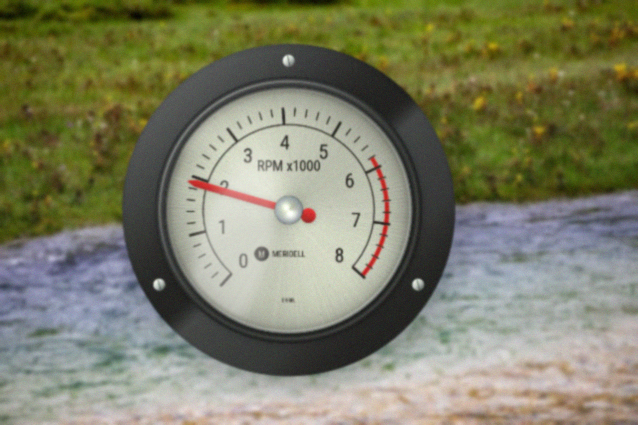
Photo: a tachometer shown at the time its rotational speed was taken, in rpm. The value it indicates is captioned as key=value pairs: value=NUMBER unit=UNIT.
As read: value=1900 unit=rpm
